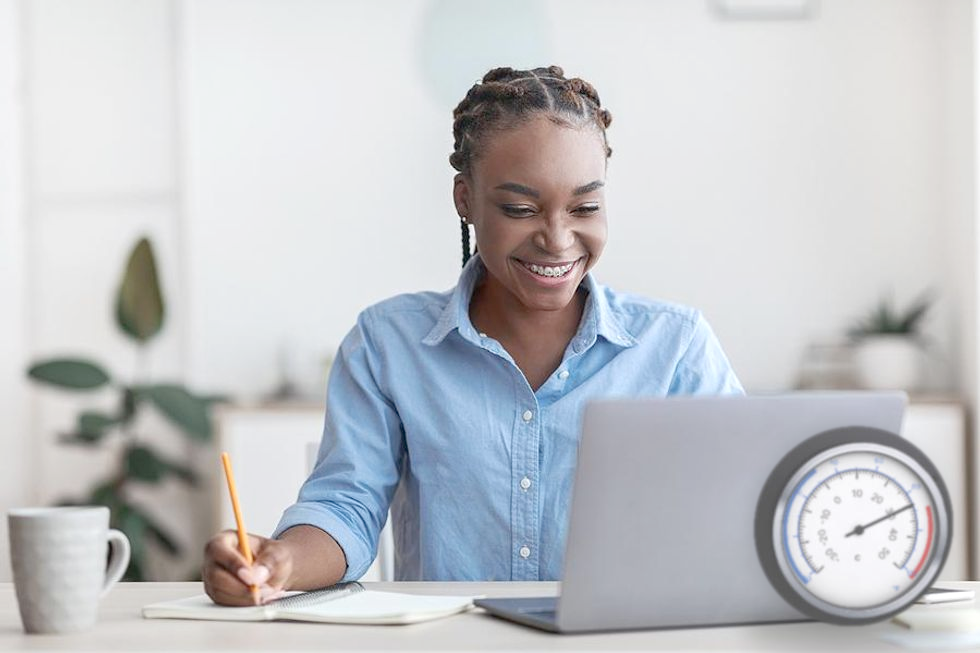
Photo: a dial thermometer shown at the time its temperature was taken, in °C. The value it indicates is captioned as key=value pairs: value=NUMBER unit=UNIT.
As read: value=30 unit=°C
